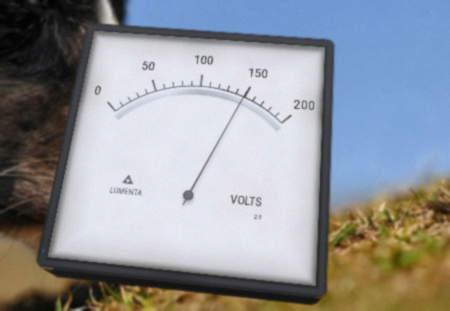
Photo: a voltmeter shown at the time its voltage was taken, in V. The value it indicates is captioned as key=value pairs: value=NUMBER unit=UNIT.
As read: value=150 unit=V
